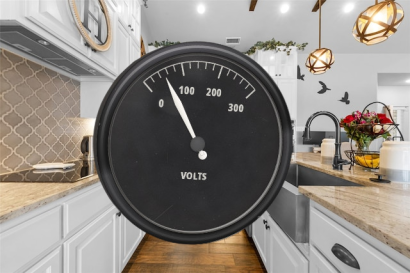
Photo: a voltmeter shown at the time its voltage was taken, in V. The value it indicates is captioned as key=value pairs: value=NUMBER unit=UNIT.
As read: value=50 unit=V
